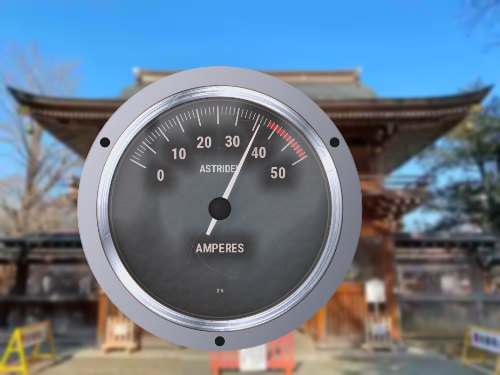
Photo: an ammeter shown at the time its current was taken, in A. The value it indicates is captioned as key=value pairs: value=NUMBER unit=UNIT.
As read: value=36 unit=A
